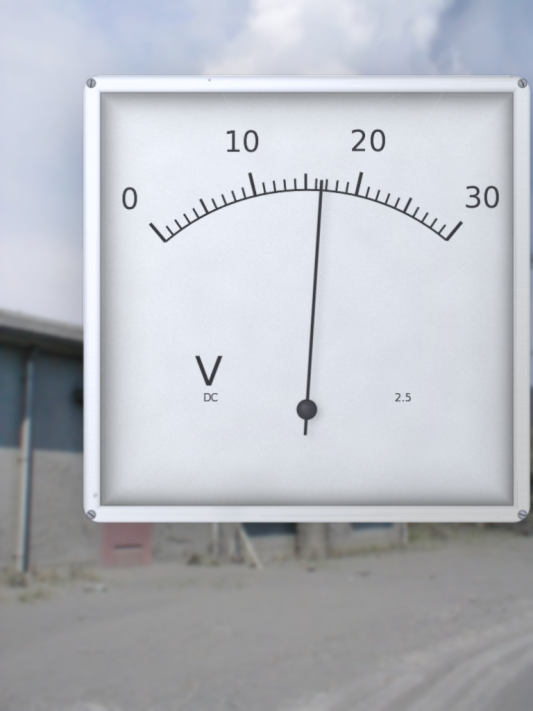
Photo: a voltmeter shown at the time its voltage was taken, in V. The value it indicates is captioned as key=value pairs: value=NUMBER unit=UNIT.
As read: value=16.5 unit=V
